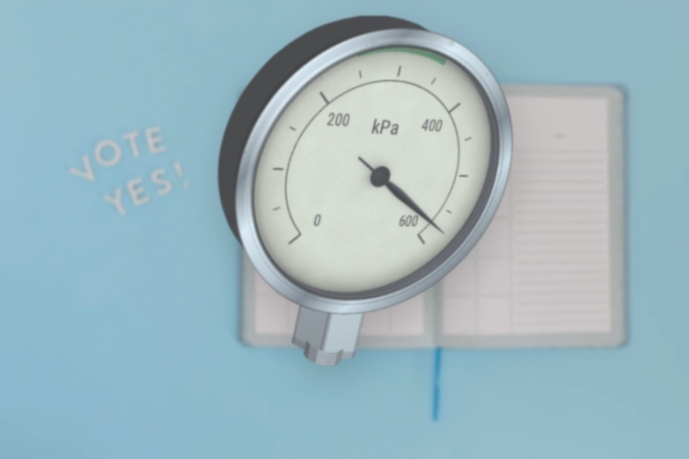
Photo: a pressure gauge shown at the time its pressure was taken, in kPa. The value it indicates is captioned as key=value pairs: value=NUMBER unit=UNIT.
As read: value=575 unit=kPa
